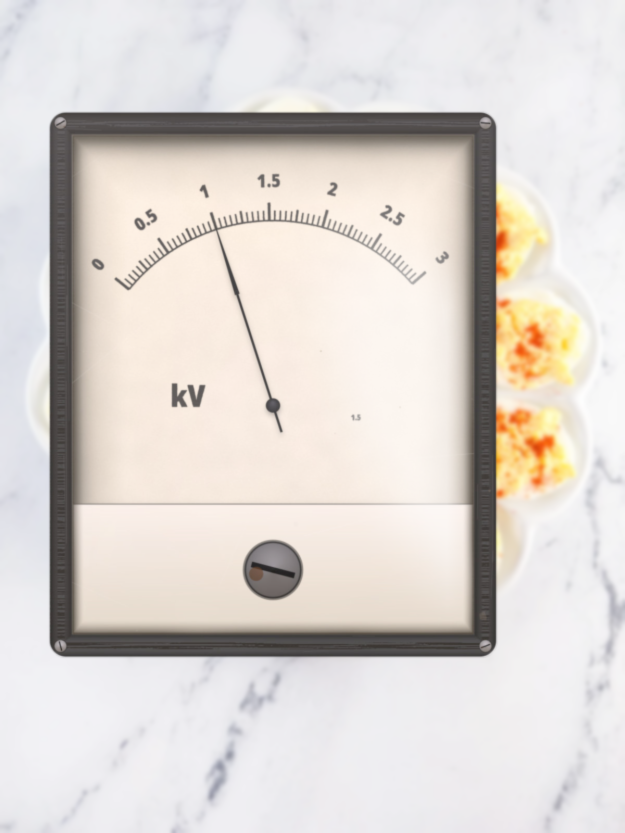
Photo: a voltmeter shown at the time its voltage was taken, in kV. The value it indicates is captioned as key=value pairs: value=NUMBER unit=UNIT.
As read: value=1 unit=kV
